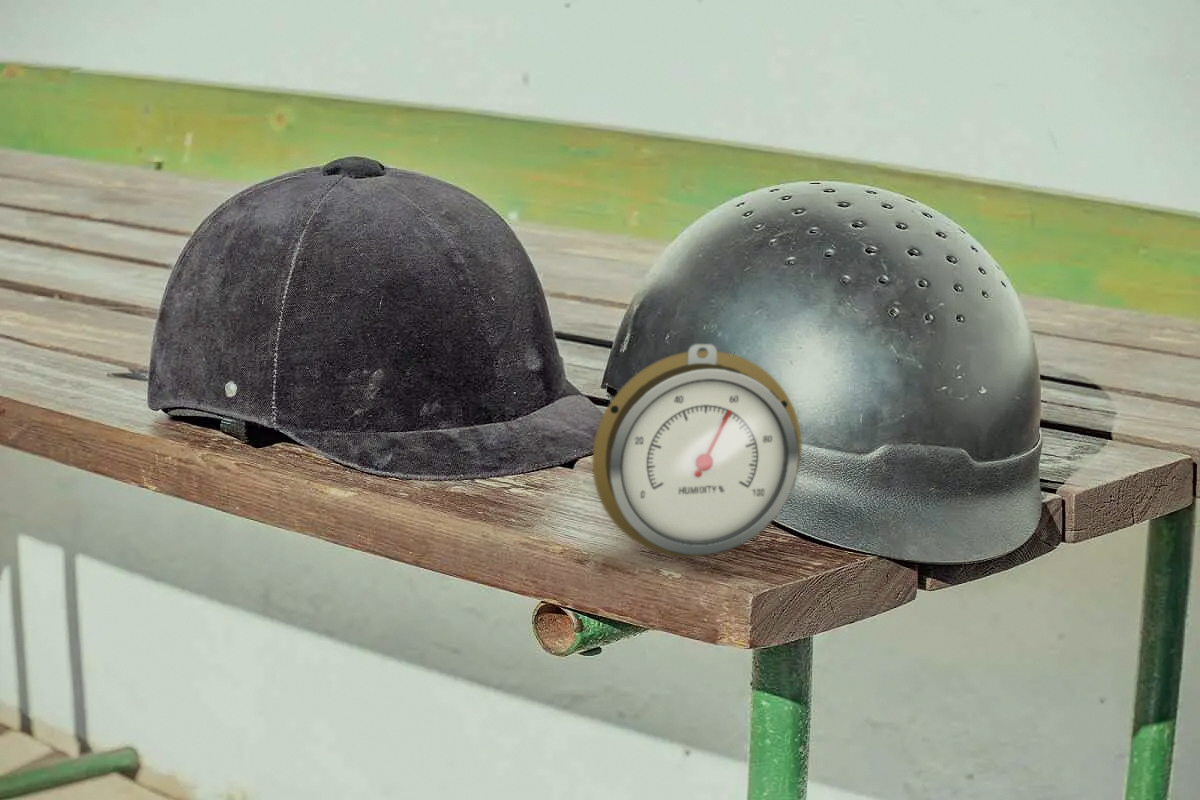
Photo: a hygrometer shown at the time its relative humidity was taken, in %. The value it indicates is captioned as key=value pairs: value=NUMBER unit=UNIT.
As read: value=60 unit=%
